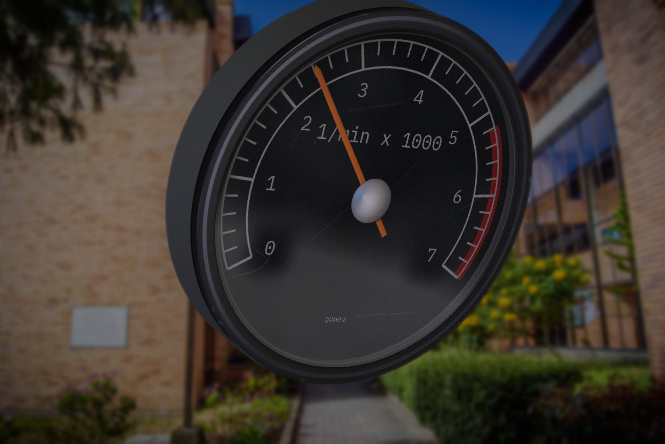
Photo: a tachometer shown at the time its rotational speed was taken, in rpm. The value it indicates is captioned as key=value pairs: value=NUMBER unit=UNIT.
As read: value=2400 unit=rpm
